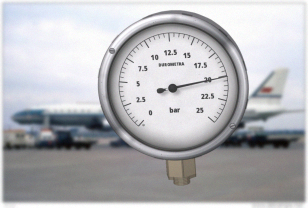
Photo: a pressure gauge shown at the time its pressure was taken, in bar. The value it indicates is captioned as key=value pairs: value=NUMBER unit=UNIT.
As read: value=20 unit=bar
